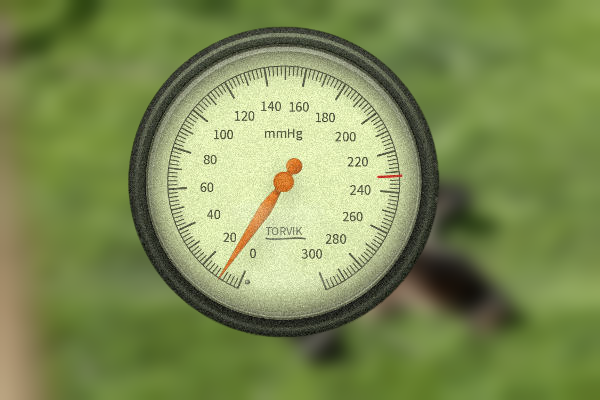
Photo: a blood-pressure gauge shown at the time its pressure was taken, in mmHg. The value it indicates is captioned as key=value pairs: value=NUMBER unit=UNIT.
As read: value=10 unit=mmHg
